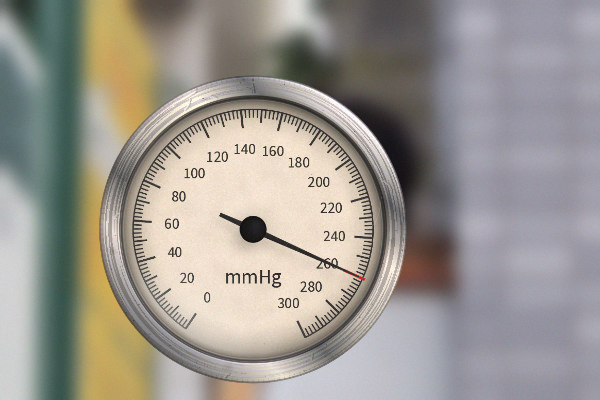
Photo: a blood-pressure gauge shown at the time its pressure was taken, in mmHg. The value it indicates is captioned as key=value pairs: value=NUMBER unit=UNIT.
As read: value=260 unit=mmHg
